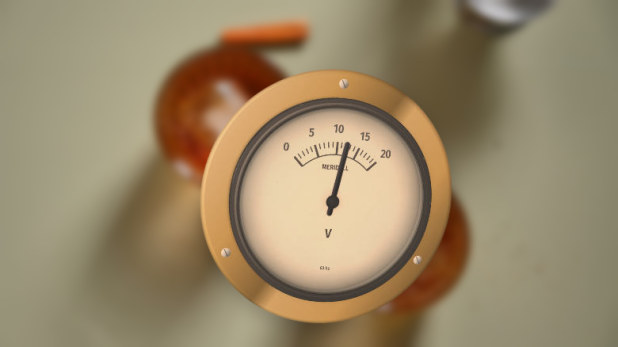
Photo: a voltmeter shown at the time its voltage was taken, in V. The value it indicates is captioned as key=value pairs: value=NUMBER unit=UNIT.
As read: value=12 unit=V
